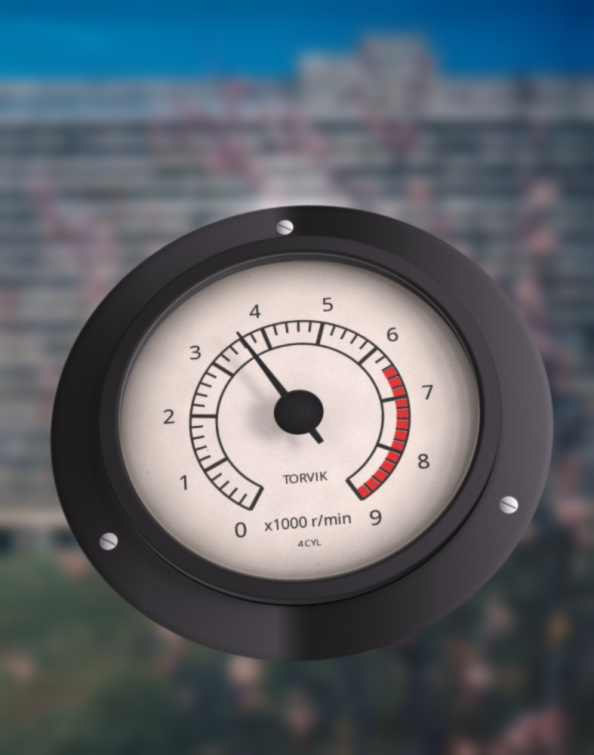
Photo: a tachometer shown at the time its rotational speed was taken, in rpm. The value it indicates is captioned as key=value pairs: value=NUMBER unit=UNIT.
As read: value=3600 unit=rpm
